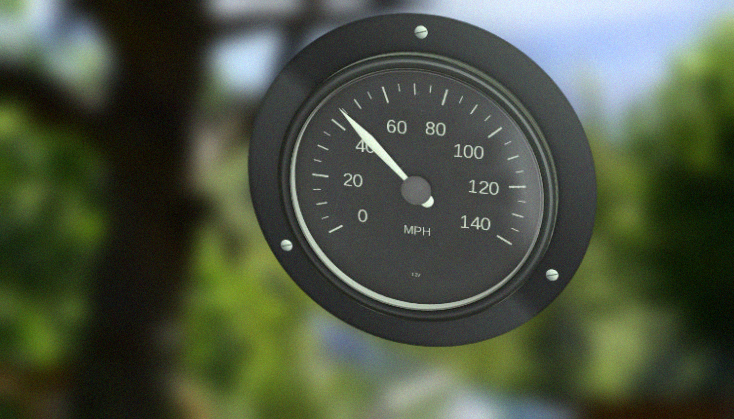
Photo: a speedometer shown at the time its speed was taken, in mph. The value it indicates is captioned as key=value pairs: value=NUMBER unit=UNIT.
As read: value=45 unit=mph
